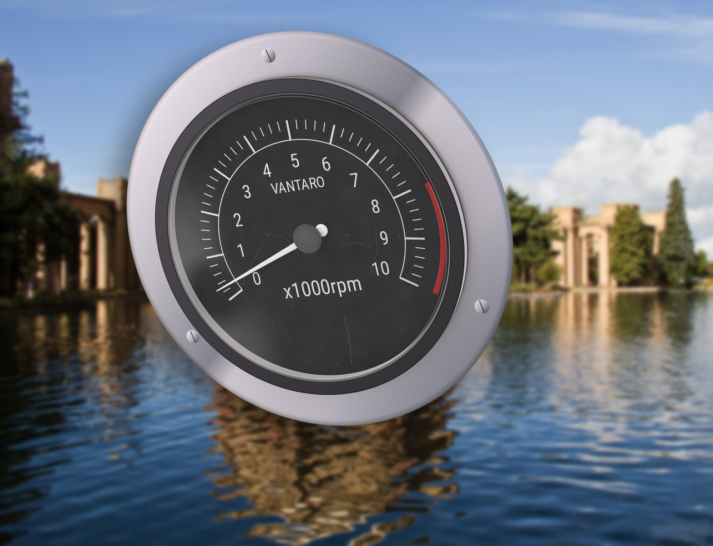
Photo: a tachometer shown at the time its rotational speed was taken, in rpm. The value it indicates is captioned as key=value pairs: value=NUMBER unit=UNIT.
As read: value=300 unit=rpm
